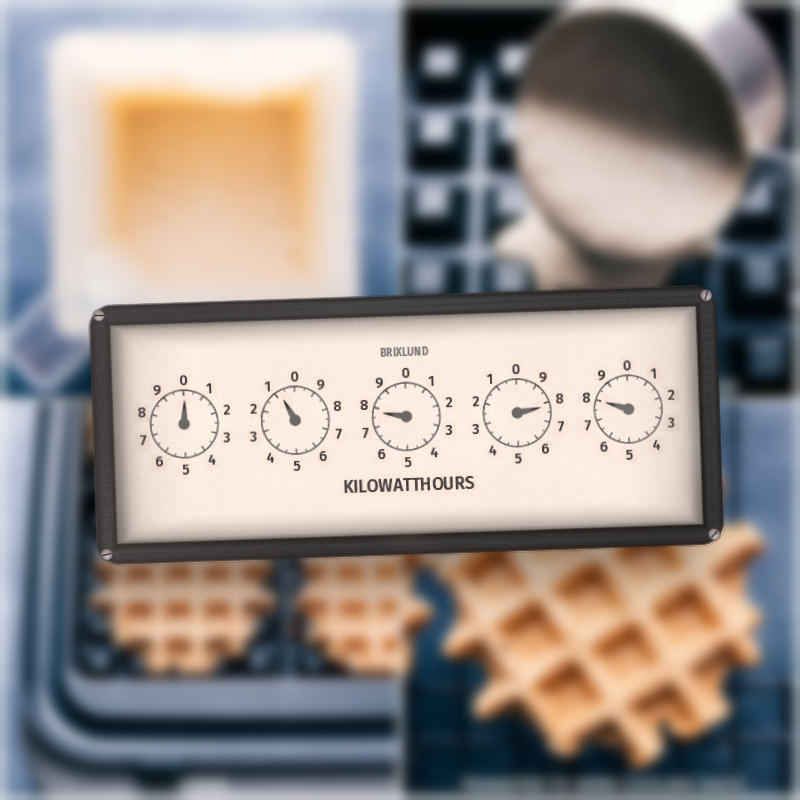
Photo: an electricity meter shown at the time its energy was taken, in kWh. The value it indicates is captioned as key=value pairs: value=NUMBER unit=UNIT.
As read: value=778 unit=kWh
